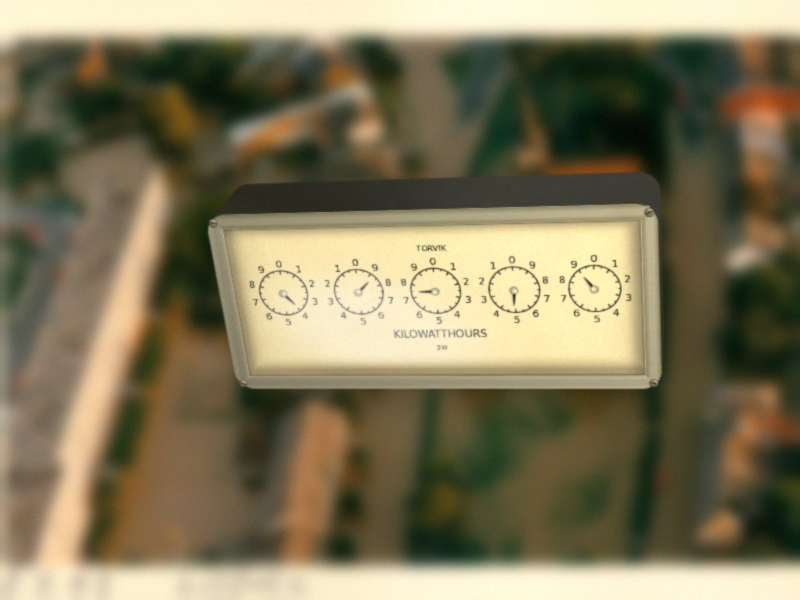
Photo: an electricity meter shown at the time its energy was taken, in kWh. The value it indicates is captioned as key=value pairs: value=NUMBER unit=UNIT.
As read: value=38749 unit=kWh
